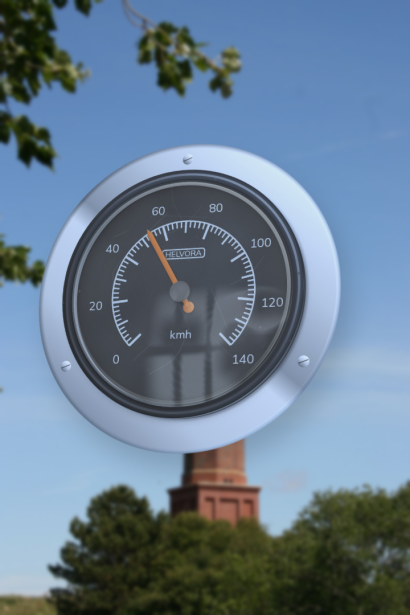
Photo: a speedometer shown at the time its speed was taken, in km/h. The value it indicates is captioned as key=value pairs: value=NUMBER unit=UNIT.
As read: value=54 unit=km/h
